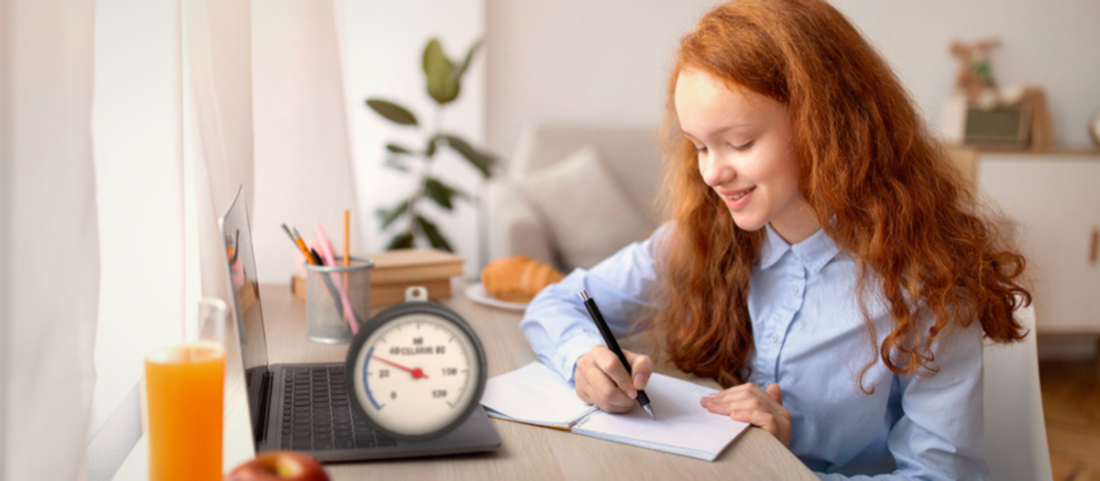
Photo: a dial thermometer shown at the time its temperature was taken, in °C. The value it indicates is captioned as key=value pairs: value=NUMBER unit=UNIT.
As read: value=30 unit=°C
